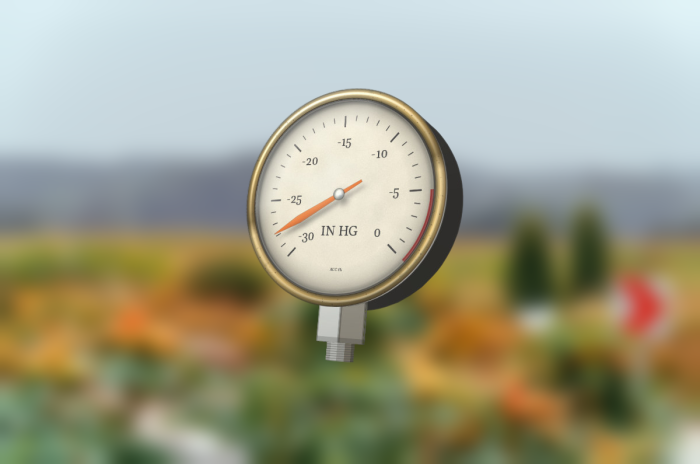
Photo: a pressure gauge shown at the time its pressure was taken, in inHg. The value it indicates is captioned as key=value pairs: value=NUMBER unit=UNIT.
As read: value=-28 unit=inHg
